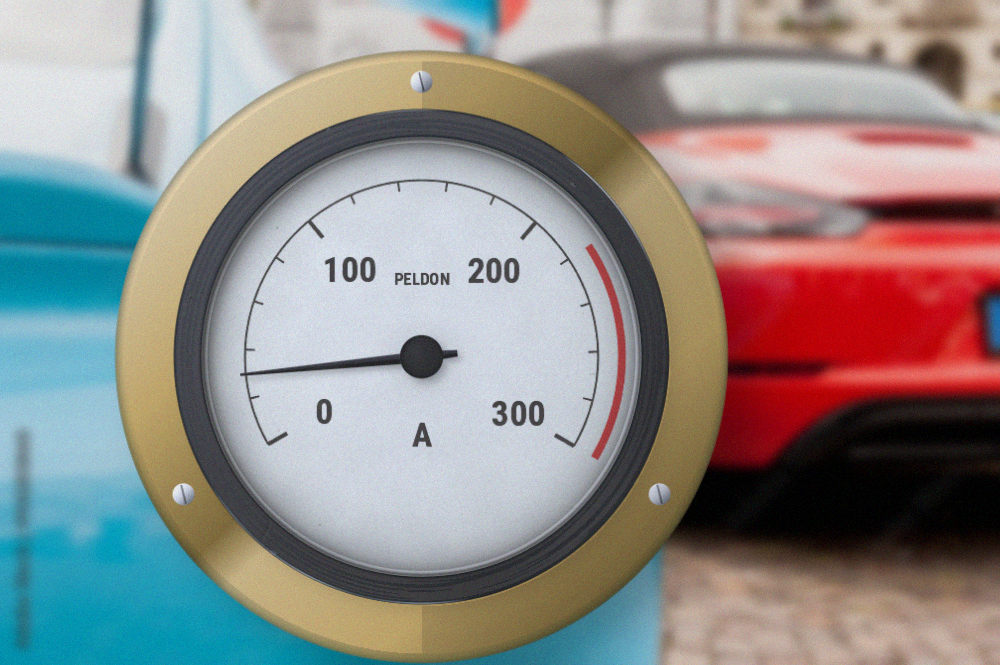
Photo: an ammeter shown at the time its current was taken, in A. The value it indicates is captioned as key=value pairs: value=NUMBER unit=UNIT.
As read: value=30 unit=A
